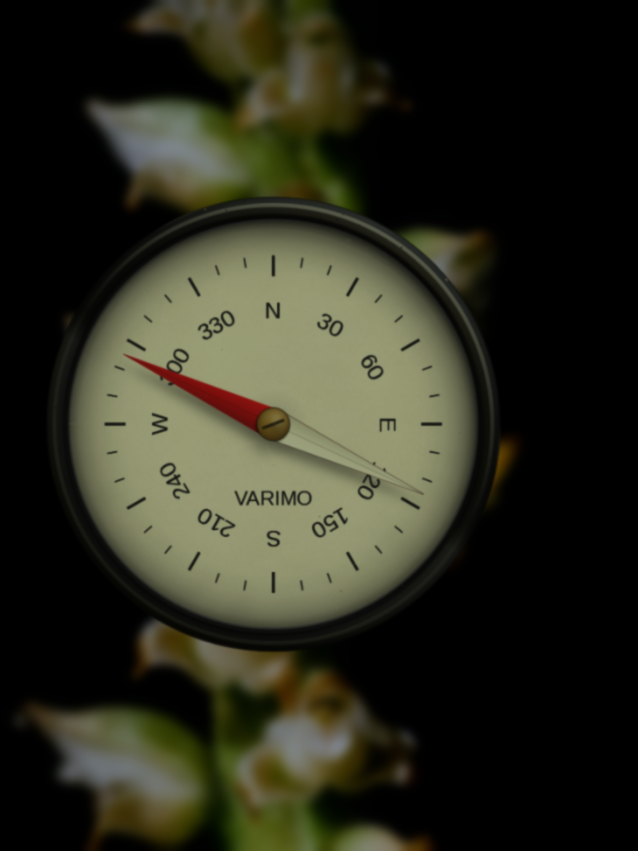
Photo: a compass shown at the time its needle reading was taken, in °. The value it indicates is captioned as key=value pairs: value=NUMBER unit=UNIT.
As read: value=295 unit=°
